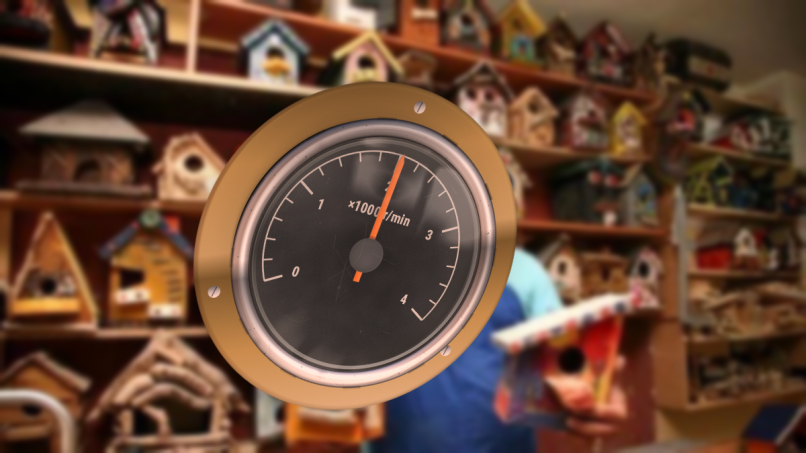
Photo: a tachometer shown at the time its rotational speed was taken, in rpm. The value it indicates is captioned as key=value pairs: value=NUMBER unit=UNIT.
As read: value=2000 unit=rpm
